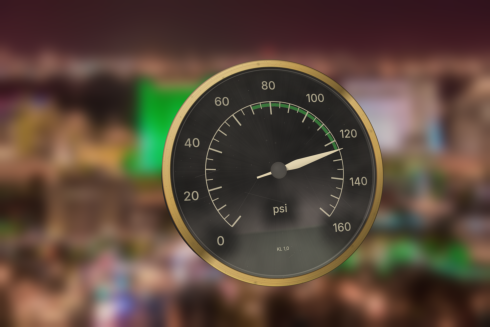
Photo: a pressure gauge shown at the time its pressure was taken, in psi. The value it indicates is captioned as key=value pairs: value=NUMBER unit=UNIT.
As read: value=125 unit=psi
